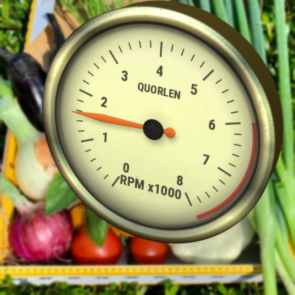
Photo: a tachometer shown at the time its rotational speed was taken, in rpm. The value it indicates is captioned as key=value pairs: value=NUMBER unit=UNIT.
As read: value=1600 unit=rpm
